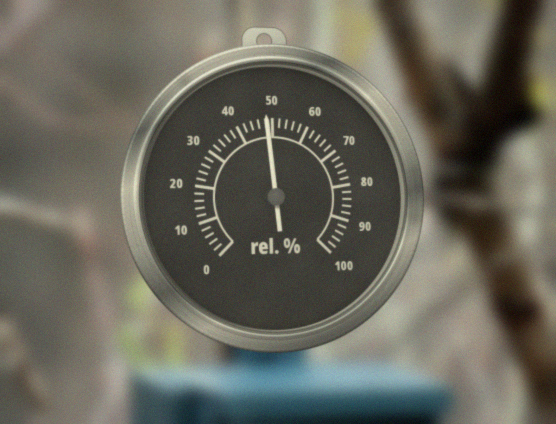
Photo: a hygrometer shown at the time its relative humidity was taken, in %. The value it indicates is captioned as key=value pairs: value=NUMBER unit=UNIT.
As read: value=48 unit=%
